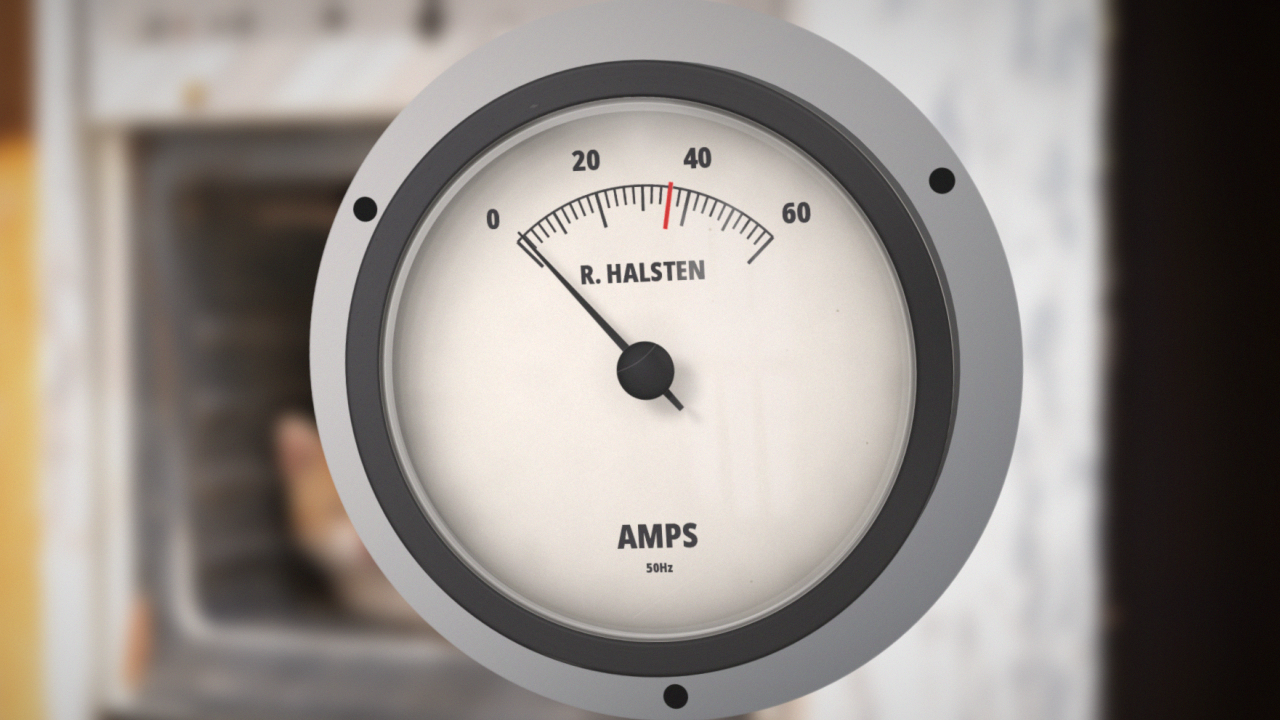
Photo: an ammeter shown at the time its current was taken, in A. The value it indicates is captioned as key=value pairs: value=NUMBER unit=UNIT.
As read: value=2 unit=A
